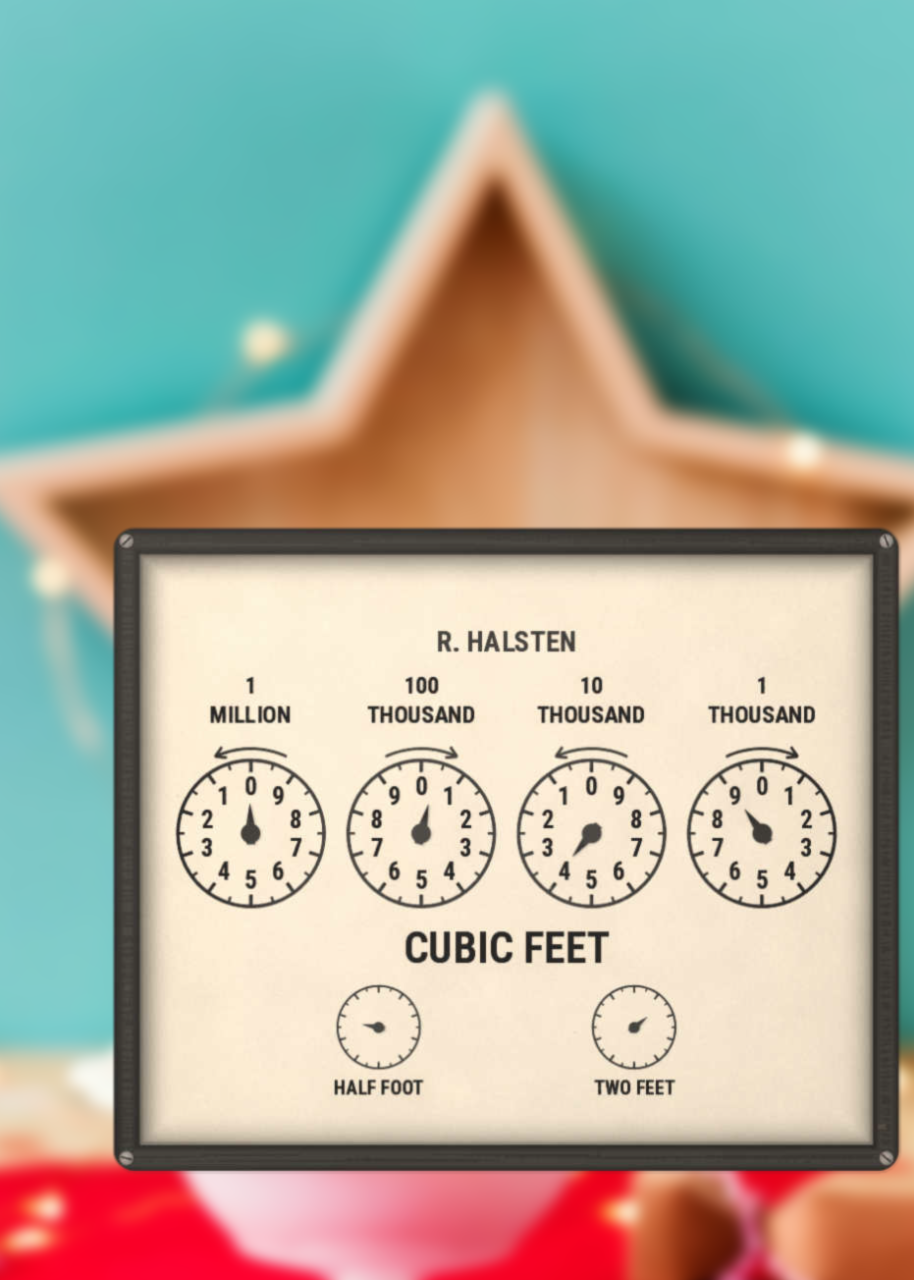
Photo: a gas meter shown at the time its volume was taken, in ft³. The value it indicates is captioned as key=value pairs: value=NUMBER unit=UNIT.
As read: value=3900 unit=ft³
